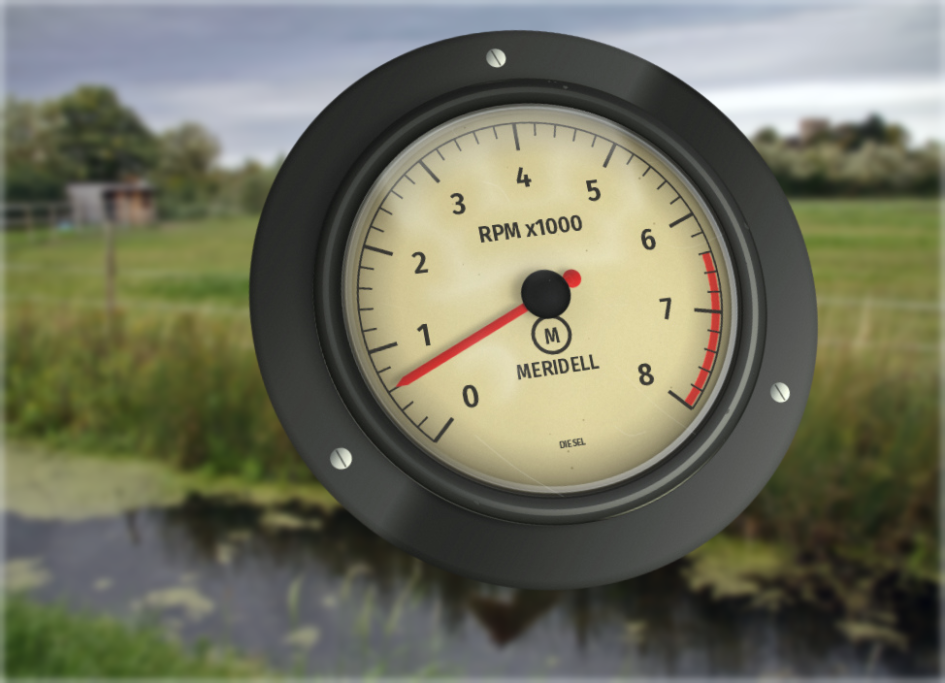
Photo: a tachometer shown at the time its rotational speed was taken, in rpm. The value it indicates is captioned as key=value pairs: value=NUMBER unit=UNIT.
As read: value=600 unit=rpm
